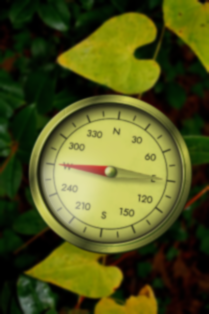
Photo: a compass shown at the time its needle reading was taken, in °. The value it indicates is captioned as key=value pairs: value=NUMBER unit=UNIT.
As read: value=270 unit=°
